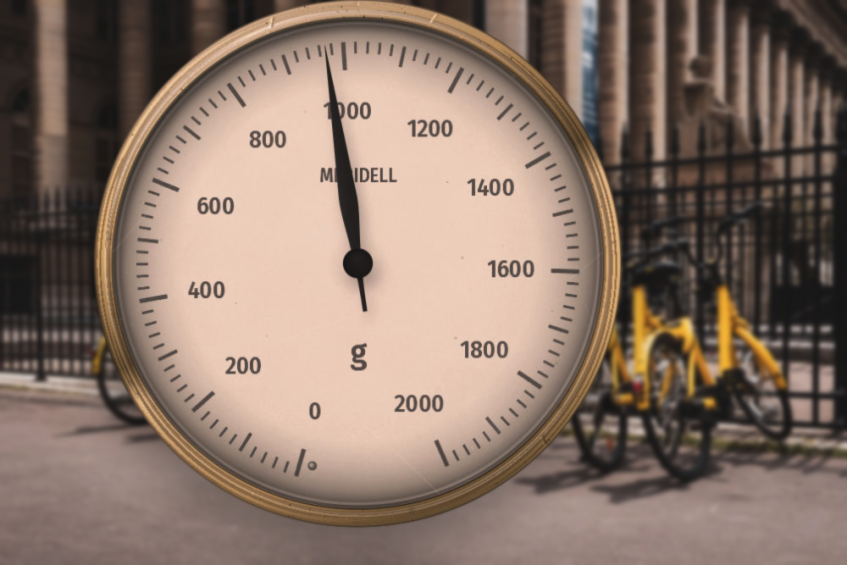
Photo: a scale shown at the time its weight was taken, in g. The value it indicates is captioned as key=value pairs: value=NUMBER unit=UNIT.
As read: value=970 unit=g
